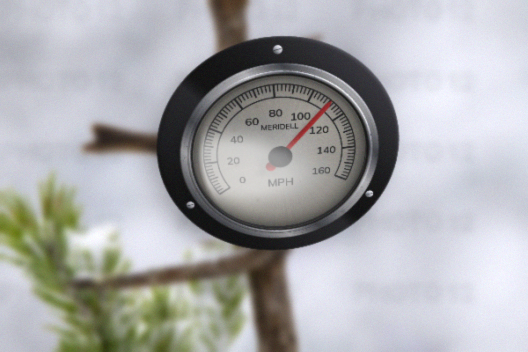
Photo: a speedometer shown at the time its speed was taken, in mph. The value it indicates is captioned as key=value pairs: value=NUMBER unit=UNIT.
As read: value=110 unit=mph
